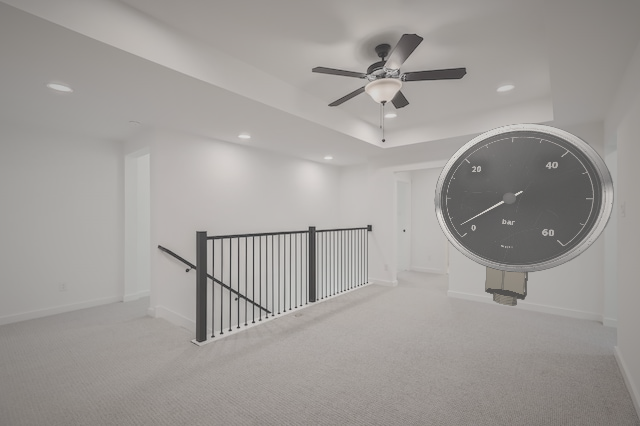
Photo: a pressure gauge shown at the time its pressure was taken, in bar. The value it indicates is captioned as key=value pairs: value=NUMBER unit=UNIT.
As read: value=2.5 unit=bar
